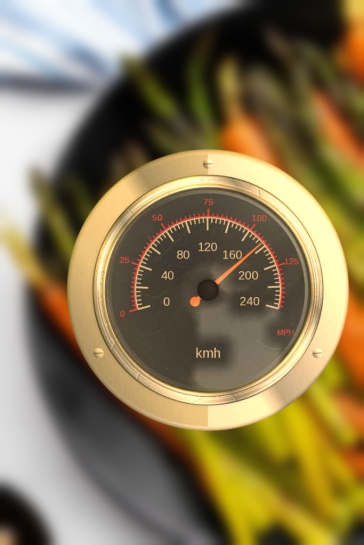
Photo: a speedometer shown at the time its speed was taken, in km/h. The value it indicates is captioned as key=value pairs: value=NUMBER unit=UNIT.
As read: value=176 unit=km/h
